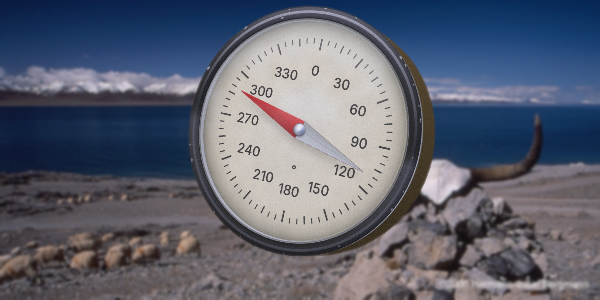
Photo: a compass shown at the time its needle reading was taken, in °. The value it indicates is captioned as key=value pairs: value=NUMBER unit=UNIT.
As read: value=290 unit=°
